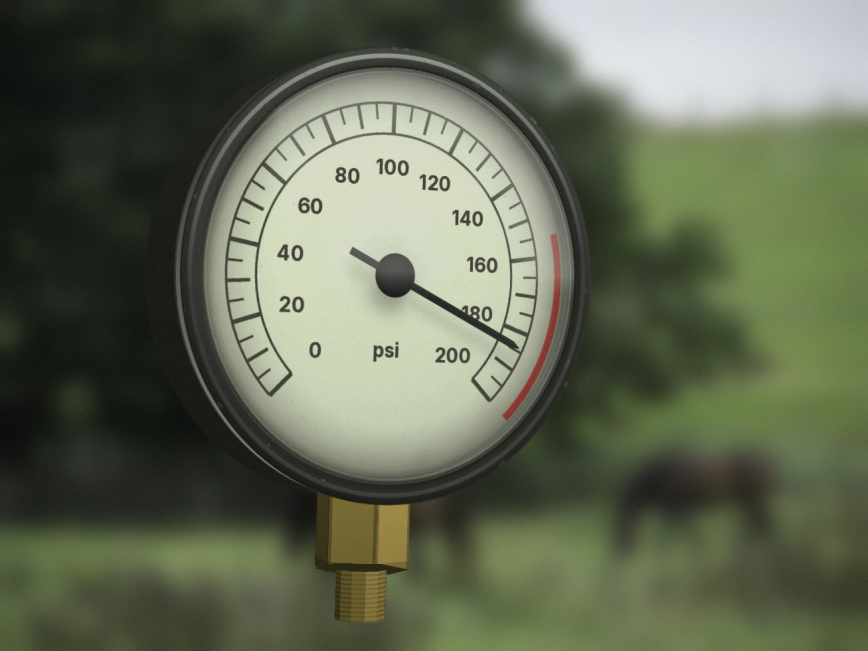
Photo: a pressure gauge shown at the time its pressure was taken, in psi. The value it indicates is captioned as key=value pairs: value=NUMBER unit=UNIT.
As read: value=185 unit=psi
